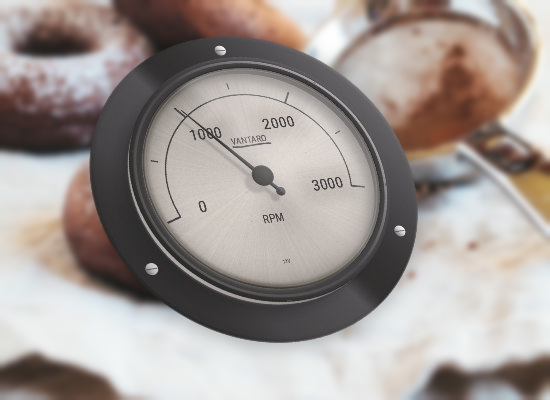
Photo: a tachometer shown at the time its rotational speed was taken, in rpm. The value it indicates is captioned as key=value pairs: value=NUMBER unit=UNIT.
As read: value=1000 unit=rpm
